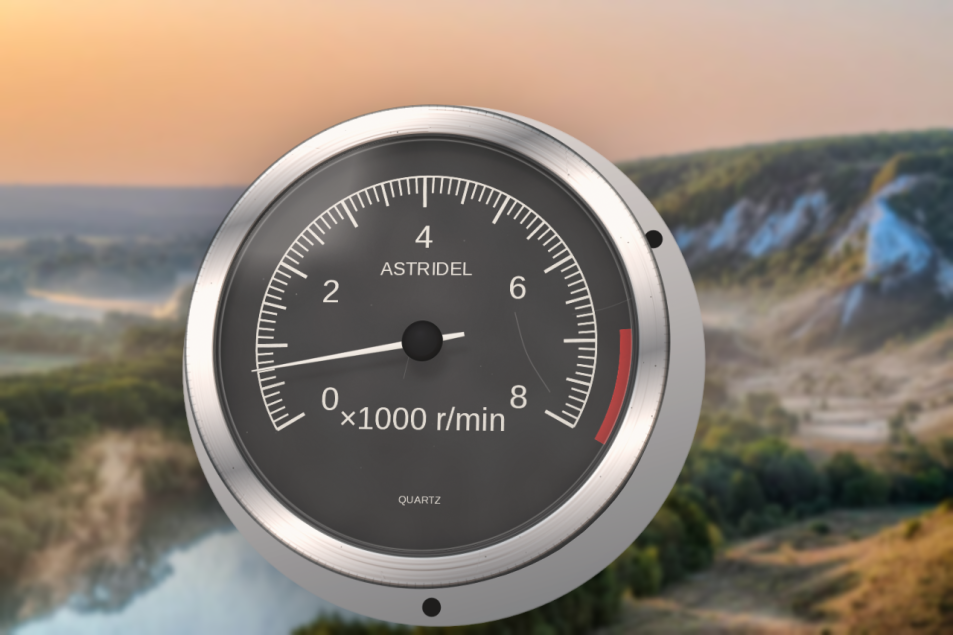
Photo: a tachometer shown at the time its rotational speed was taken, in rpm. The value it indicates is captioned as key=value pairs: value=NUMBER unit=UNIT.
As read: value=700 unit=rpm
